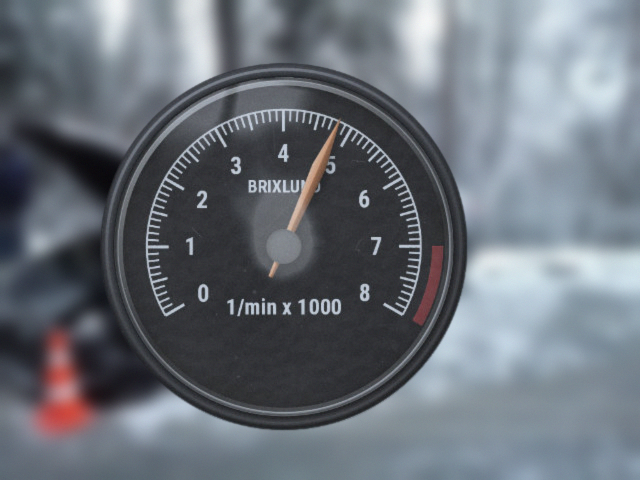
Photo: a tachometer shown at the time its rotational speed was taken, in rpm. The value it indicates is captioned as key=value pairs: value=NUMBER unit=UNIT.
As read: value=4800 unit=rpm
